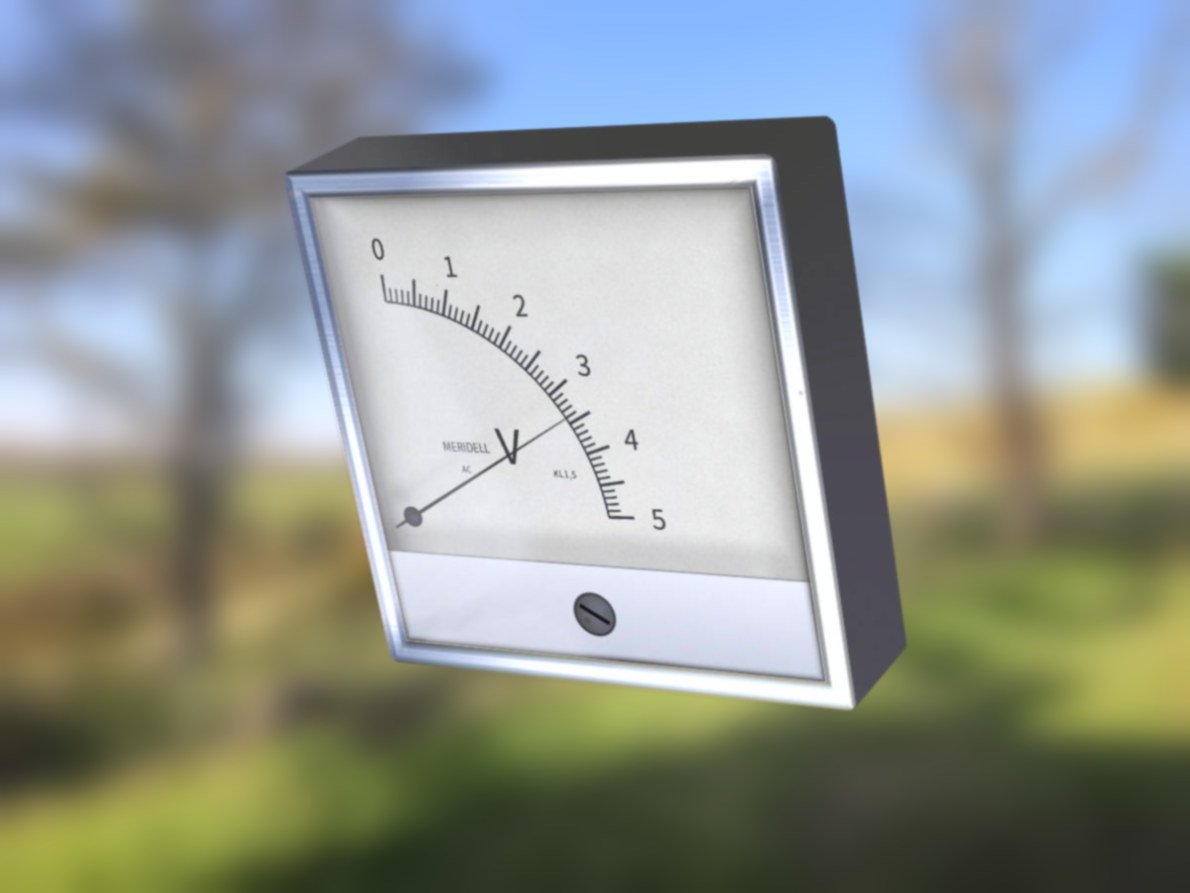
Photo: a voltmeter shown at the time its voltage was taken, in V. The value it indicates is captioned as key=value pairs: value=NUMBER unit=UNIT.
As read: value=3.4 unit=V
